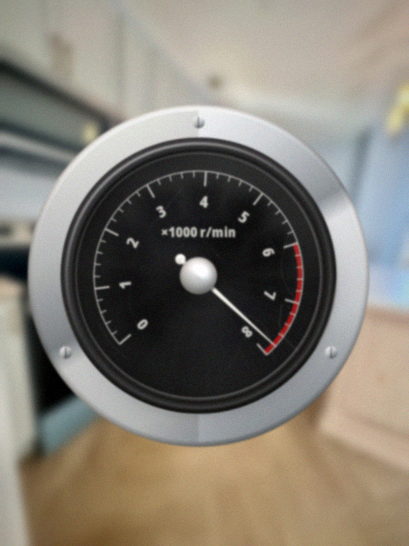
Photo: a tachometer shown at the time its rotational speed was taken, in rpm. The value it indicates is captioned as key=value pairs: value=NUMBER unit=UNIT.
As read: value=7800 unit=rpm
